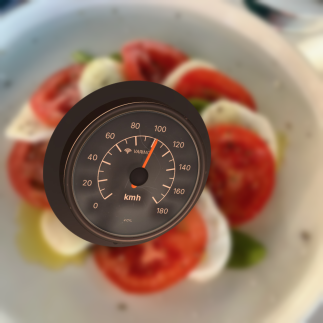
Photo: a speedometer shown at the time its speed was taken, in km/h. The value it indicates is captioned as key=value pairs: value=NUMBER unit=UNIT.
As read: value=100 unit=km/h
